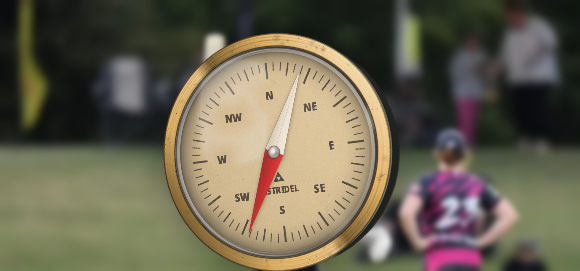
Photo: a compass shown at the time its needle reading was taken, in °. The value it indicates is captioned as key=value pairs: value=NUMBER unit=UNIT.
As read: value=205 unit=°
